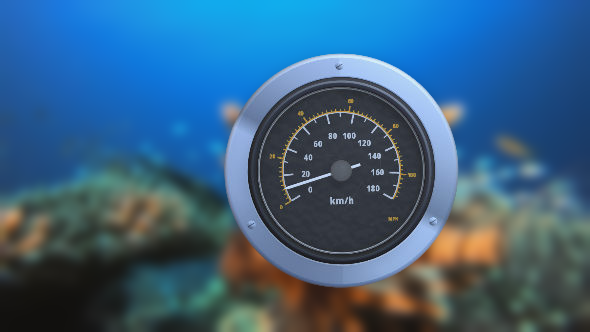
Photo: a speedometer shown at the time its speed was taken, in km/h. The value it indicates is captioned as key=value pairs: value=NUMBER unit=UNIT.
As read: value=10 unit=km/h
